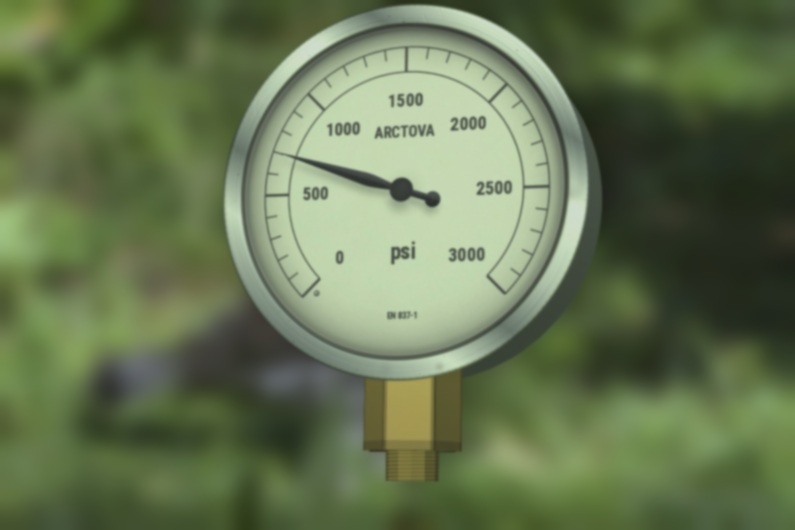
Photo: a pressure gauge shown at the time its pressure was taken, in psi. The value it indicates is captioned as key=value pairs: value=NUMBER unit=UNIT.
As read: value=700 unit=psi
